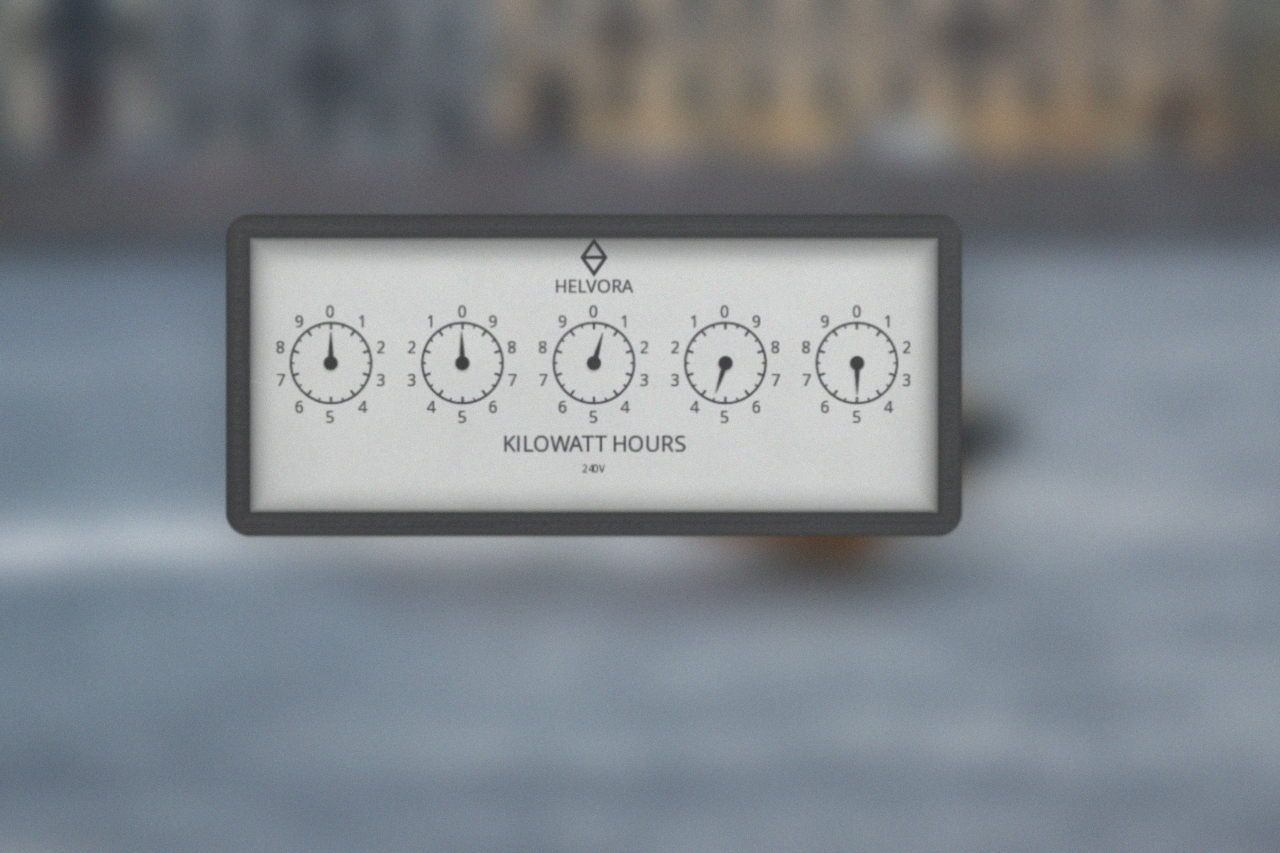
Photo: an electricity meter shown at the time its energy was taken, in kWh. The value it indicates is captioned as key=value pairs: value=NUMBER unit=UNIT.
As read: value=45 unit=kWh
